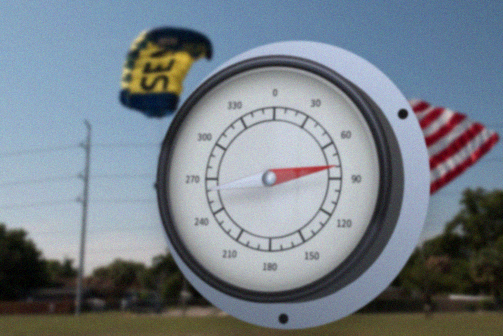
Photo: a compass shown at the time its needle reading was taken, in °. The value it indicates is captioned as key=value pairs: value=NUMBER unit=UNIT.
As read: value=80 unit=°
